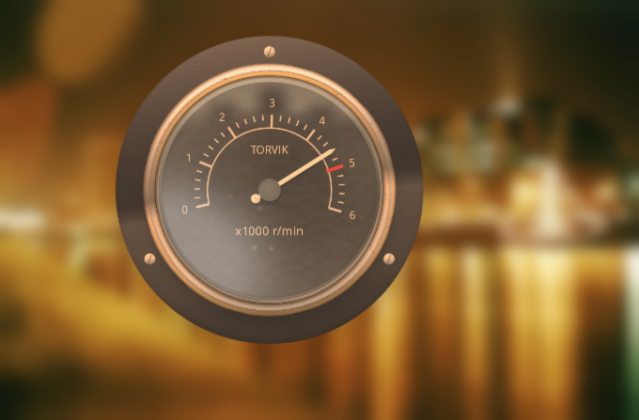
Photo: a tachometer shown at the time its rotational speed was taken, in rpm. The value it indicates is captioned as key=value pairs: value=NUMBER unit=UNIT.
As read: value=4600 unit=rpm
